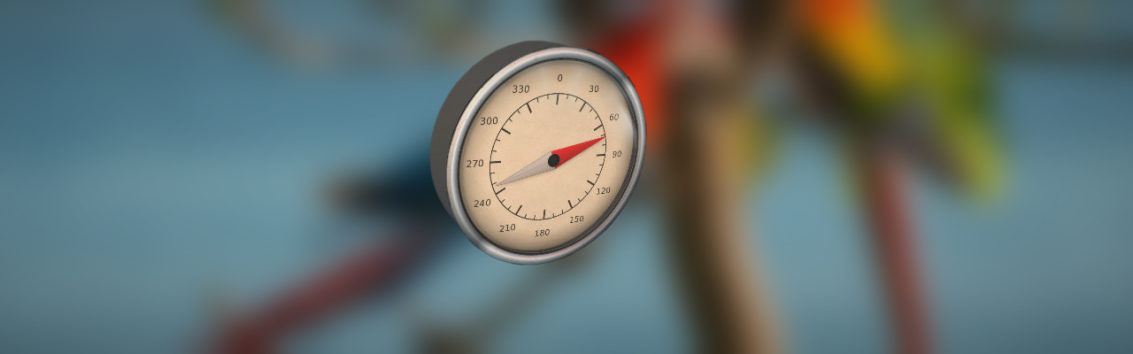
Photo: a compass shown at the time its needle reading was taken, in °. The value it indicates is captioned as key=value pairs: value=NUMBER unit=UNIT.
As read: value=70 unit=°
